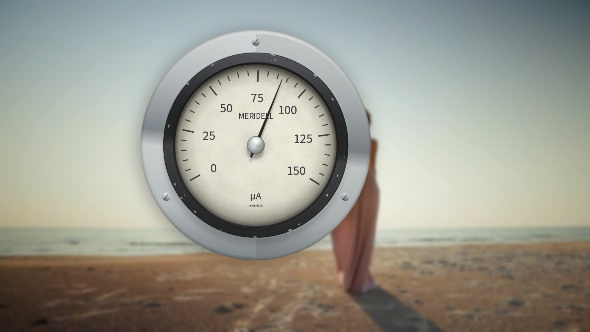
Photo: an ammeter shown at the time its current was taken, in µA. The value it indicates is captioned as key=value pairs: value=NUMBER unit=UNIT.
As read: value=87.5 unit=µA
